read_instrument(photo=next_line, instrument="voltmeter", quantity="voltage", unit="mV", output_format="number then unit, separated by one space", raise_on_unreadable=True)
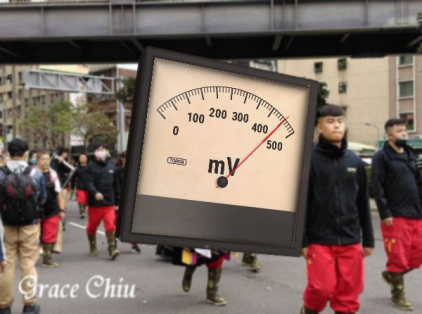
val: 450 mV
